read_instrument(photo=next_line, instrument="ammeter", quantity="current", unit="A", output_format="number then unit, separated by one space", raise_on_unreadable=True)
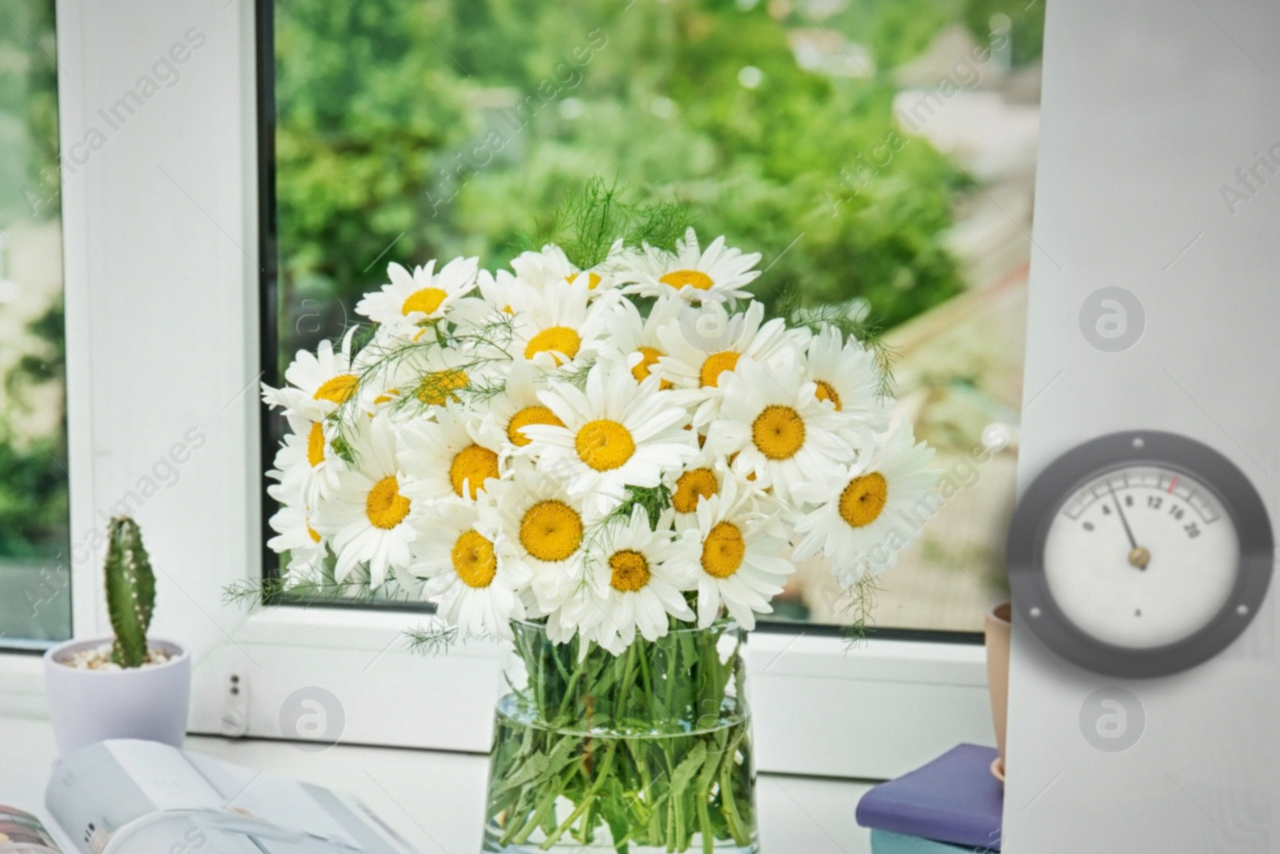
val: 6 A
